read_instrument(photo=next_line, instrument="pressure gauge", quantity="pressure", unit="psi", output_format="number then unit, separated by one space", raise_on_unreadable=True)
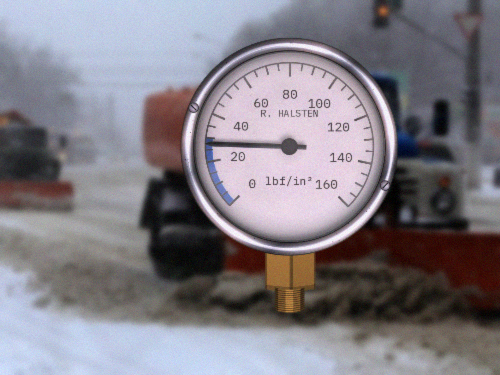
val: 27.5 psi
